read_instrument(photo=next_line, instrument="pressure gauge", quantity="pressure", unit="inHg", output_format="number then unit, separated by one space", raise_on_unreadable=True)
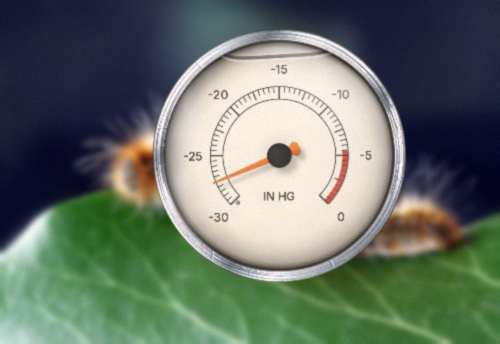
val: -27.5 inHg
